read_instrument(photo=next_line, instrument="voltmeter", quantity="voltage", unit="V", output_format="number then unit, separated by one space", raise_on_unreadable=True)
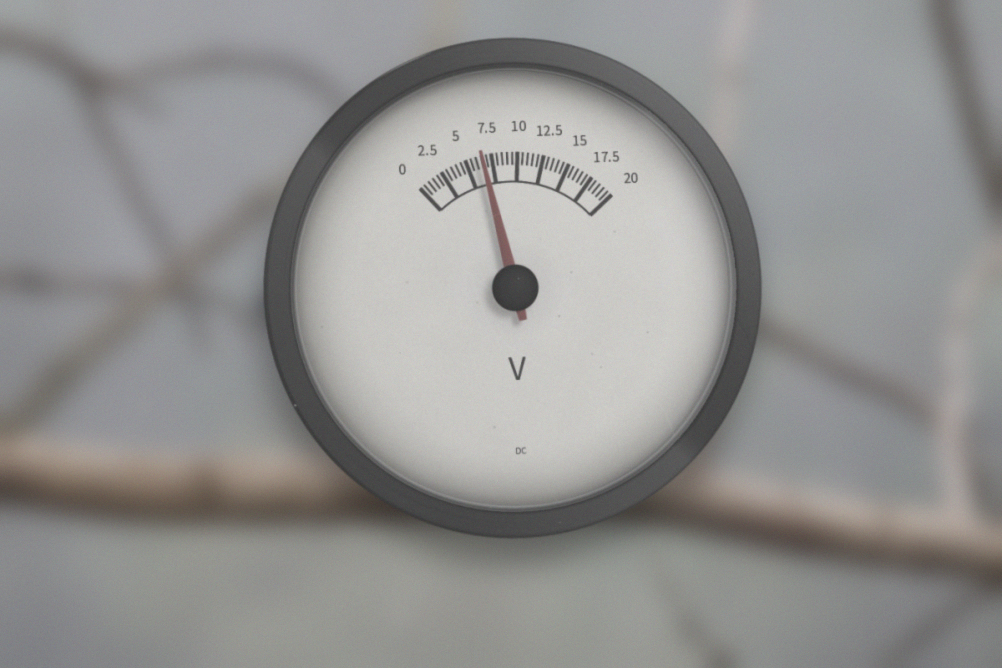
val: 6.5 V
